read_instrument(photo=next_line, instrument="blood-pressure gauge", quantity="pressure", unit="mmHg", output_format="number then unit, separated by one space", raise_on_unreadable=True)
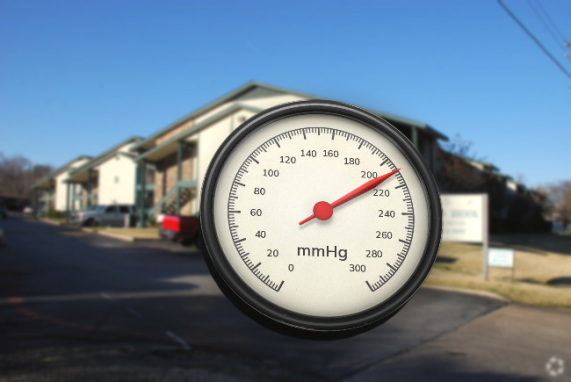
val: 210 mmHg
